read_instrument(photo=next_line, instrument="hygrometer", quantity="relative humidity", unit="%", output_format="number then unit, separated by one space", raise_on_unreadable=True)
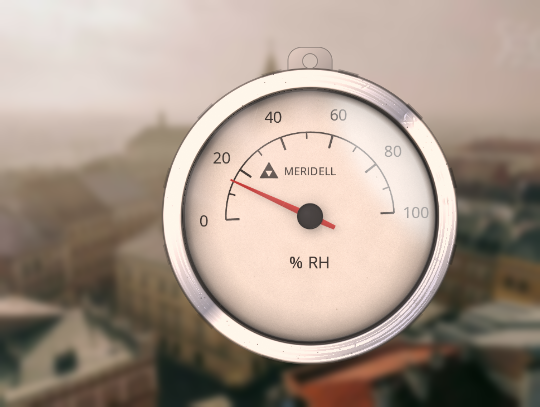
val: 15 %
